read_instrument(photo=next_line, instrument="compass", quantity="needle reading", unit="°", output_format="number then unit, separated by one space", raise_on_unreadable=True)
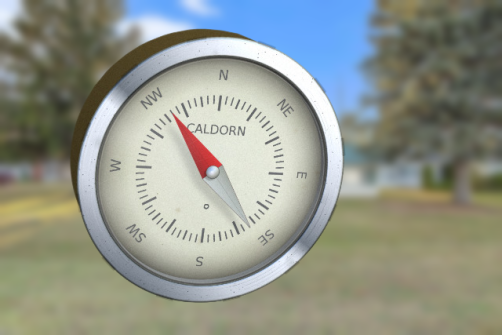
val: 320 °
